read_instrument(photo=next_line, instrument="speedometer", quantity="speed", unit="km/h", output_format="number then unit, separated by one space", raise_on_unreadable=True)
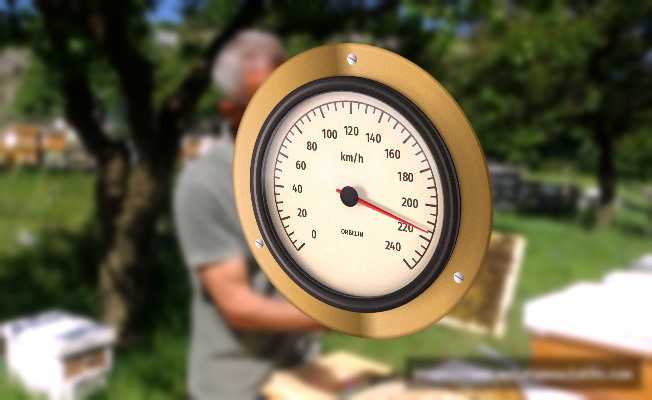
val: 215 km/h
